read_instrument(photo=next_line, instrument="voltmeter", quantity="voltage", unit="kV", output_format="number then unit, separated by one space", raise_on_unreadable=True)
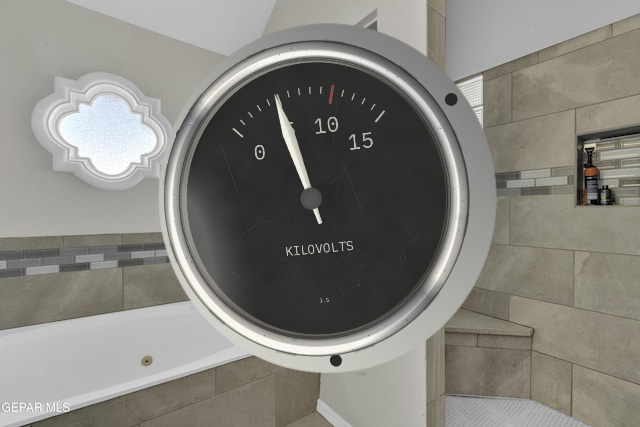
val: 5 kV
